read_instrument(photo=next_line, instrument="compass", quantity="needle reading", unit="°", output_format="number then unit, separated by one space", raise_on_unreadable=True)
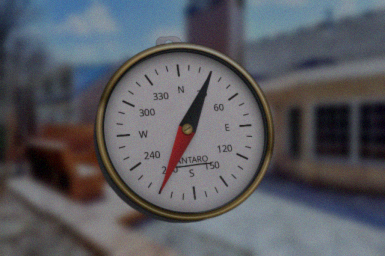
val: 210 °
